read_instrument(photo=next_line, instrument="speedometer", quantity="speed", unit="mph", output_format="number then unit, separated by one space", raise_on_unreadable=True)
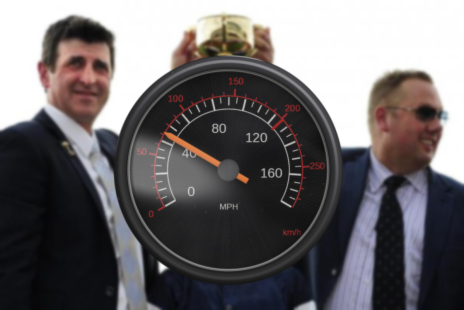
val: 45 mph
